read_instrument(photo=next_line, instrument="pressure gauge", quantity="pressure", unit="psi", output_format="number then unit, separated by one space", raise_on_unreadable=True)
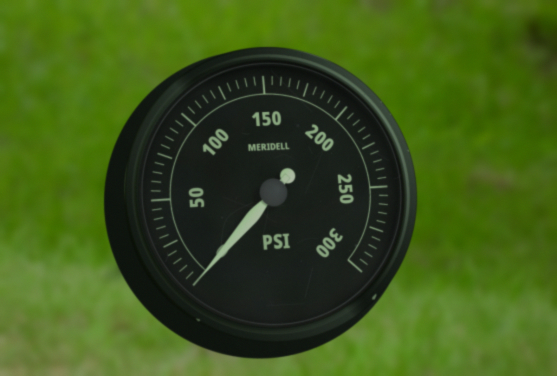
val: 0 psi
